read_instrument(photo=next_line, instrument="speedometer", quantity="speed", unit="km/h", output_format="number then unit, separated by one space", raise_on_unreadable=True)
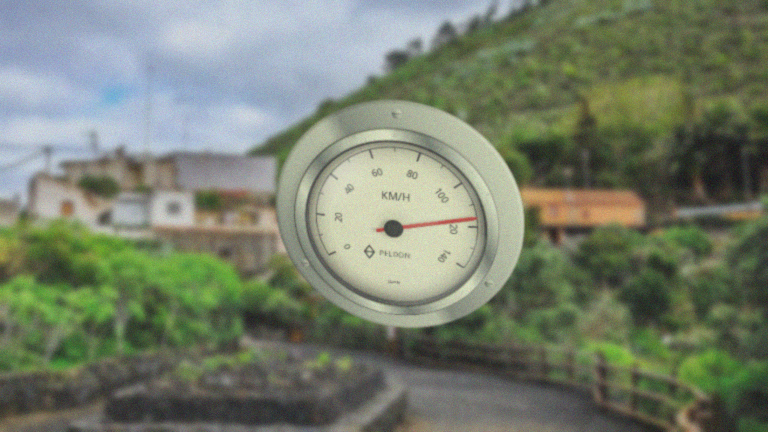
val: 115 km/h
